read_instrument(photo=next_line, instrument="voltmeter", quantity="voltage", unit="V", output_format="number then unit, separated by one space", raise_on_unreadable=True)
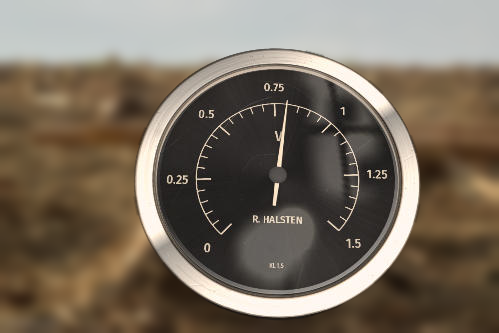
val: 0.8 V
